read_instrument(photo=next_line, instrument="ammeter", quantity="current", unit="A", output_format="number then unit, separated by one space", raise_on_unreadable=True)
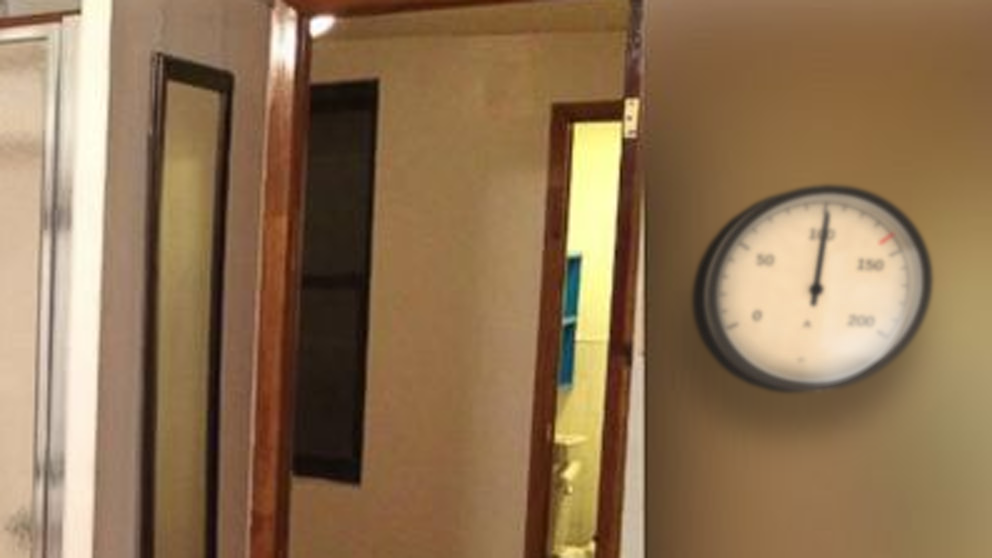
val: 100 A
